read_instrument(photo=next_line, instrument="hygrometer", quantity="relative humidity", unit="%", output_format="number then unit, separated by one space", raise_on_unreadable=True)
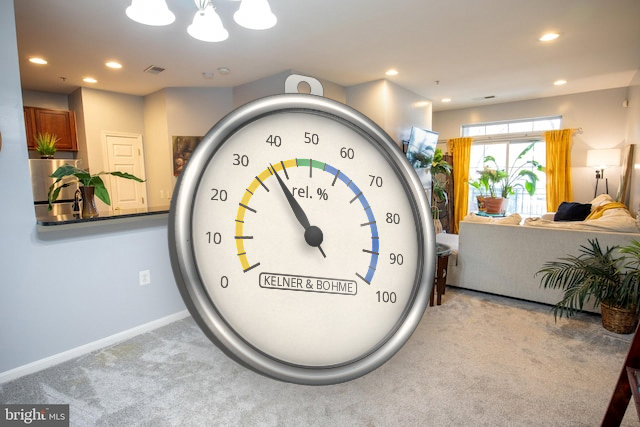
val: 35 %
